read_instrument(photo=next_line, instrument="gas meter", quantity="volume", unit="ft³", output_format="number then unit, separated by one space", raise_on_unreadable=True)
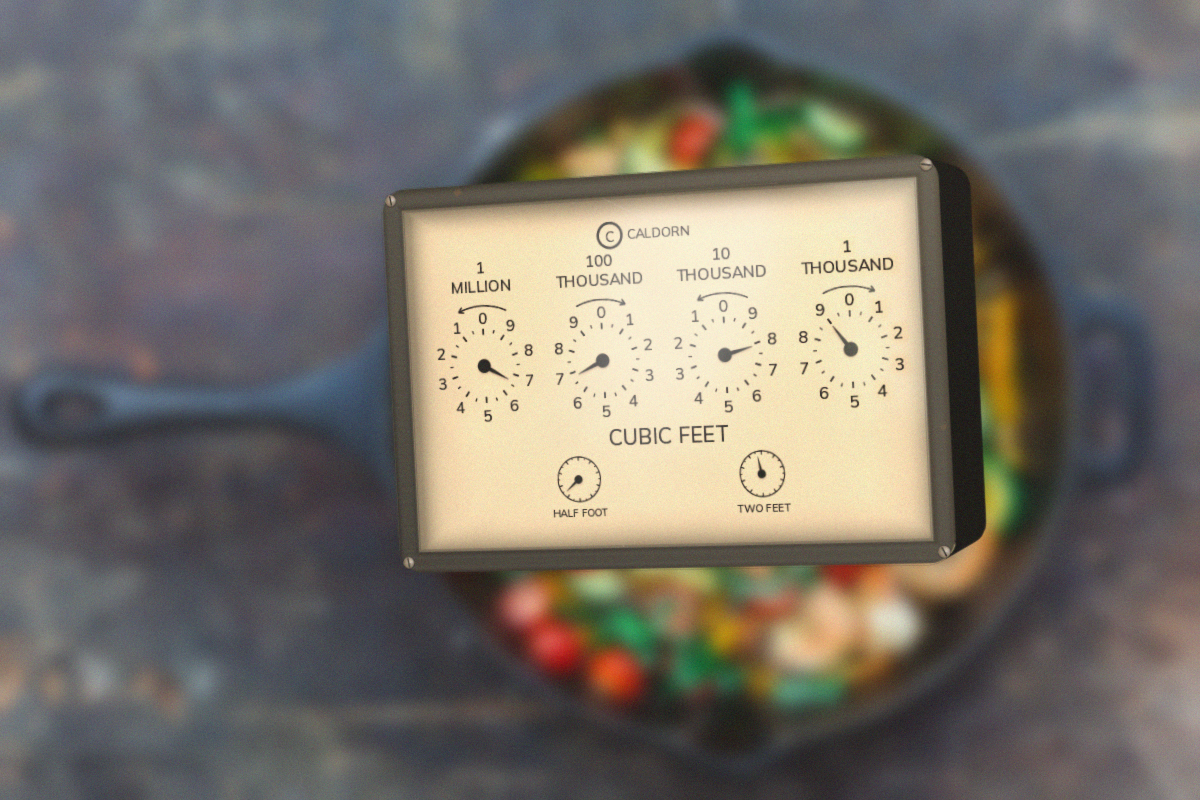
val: 667900 ft³
